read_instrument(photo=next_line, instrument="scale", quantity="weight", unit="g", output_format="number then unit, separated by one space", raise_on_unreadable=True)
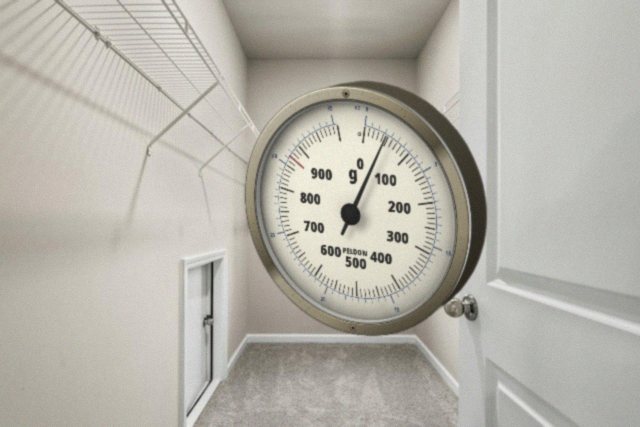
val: 50 g
